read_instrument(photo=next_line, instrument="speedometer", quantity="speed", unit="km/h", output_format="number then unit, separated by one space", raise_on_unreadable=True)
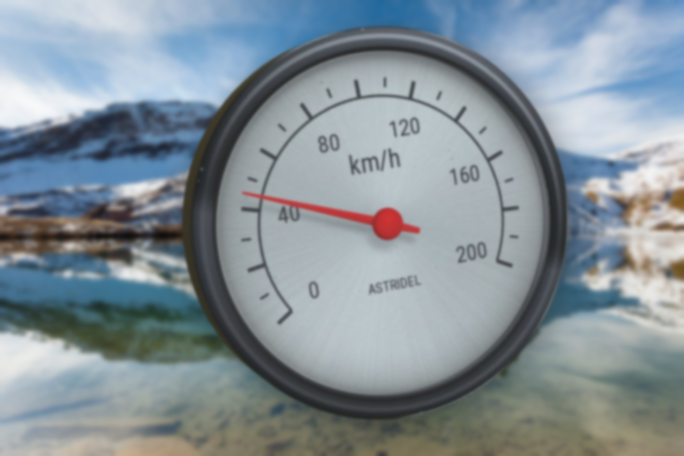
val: 45 km/h
